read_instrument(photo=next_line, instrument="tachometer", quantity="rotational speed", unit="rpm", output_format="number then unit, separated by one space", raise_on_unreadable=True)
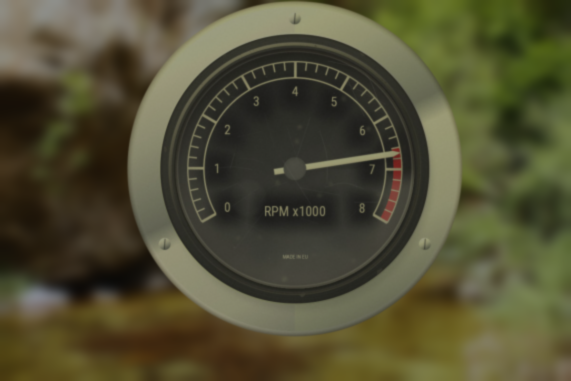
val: 6700 rpm
